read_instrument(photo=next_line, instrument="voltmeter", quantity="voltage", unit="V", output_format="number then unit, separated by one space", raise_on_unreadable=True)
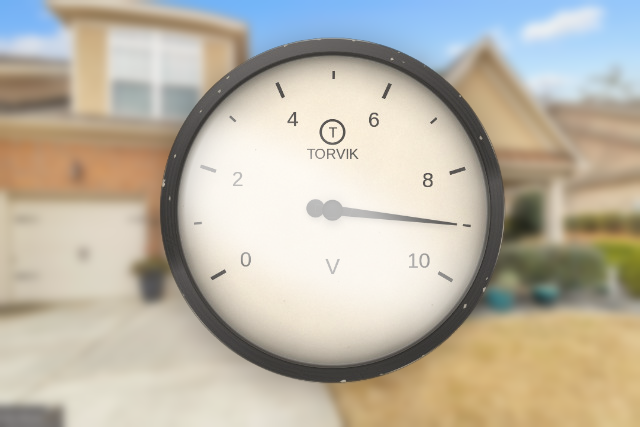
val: 9 V
